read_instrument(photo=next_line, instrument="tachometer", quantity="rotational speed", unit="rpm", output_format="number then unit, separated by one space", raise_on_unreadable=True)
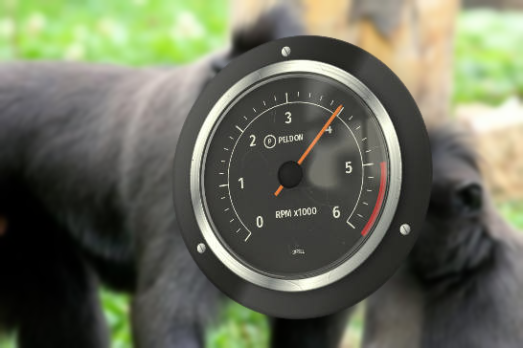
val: 4000 rpm
